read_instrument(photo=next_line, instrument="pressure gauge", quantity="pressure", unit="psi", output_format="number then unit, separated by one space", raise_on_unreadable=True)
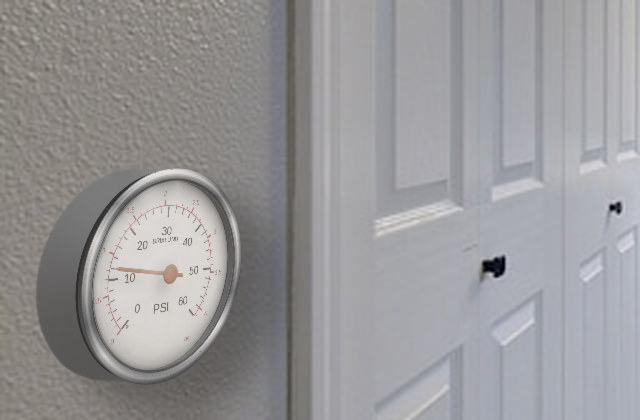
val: 12 psi
